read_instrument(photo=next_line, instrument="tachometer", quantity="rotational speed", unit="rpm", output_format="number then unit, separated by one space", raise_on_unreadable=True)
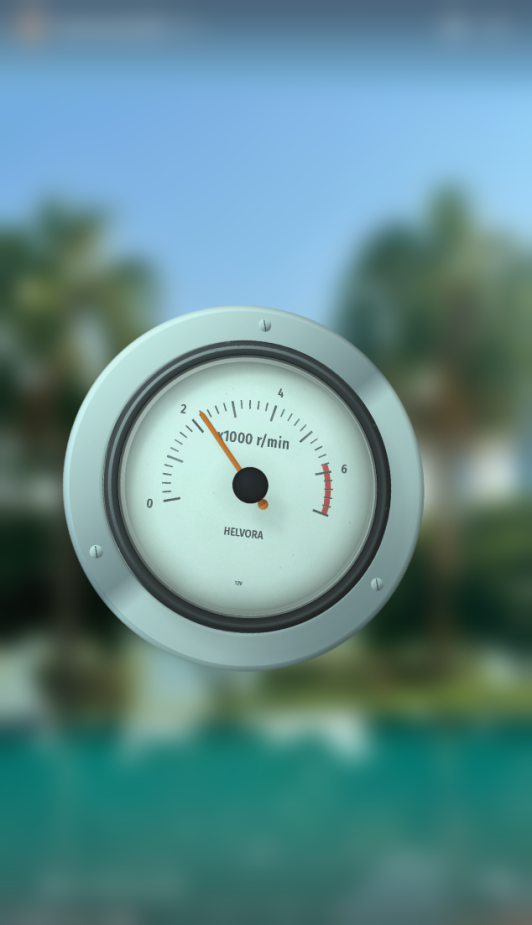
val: 2200 rpm
